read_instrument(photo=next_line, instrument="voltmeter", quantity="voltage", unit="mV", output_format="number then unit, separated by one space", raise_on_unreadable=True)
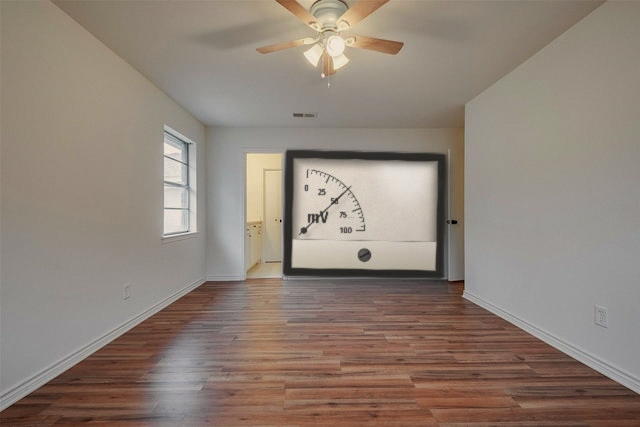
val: 50 mV
